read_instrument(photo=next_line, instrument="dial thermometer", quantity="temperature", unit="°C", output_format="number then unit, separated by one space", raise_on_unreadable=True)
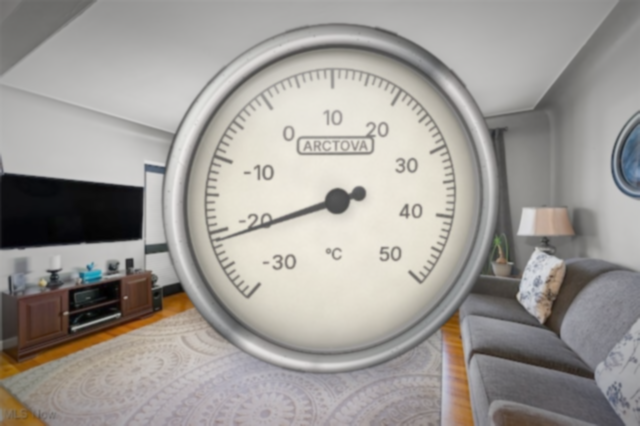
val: -21 °C
